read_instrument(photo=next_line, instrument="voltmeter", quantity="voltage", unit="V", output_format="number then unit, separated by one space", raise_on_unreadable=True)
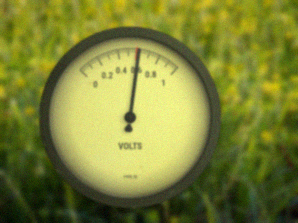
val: 0.6 V
